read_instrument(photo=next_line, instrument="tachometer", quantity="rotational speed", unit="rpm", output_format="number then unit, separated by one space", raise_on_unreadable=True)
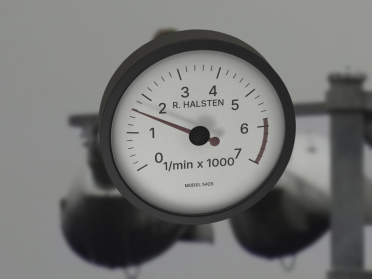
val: 1600 rpm
